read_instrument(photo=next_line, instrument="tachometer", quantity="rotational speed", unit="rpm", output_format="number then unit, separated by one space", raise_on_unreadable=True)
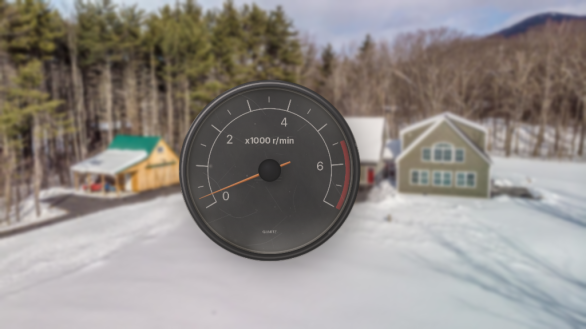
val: 250 rpm
